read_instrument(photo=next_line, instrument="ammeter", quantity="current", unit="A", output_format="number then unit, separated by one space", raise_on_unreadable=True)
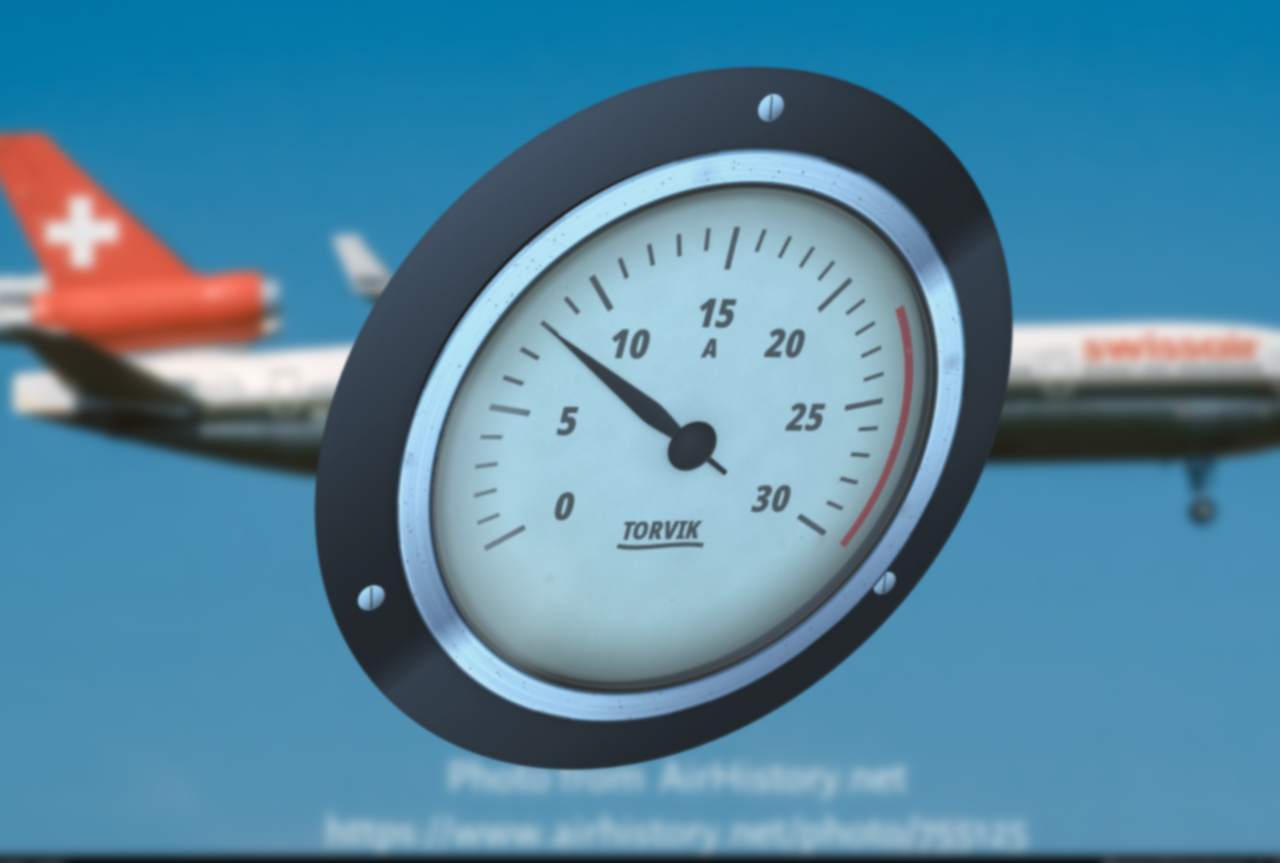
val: 8 A
